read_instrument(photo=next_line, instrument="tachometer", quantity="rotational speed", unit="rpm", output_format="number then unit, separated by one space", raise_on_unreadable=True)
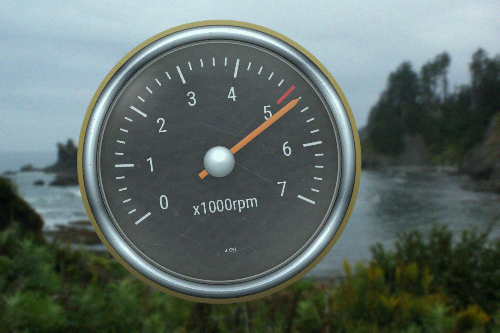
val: 5200 rpm
